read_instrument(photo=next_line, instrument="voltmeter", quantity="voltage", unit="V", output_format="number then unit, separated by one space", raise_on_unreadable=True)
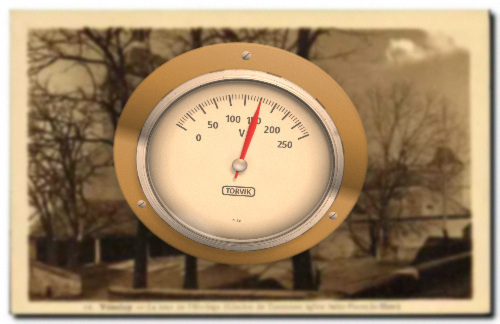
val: 150 V
